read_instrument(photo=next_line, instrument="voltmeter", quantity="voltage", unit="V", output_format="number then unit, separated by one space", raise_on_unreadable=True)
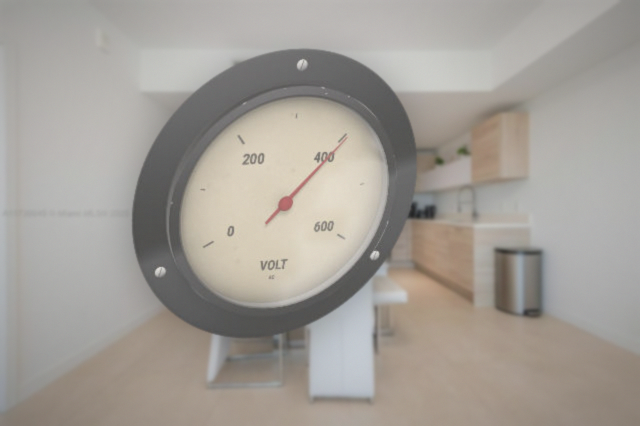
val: 400 V
